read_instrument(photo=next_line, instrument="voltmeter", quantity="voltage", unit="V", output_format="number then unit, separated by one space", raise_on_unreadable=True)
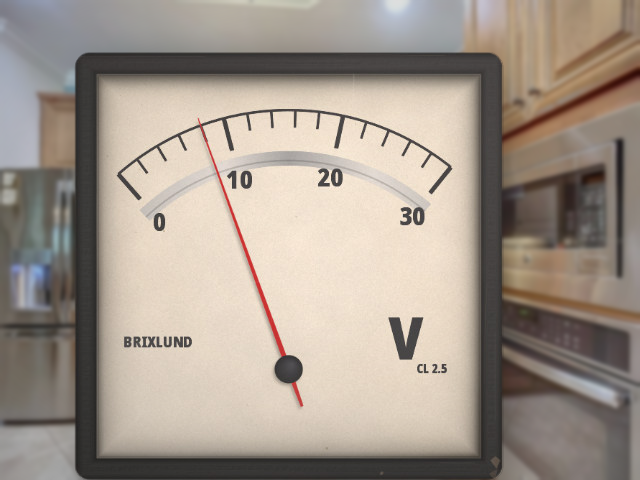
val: 8 V
